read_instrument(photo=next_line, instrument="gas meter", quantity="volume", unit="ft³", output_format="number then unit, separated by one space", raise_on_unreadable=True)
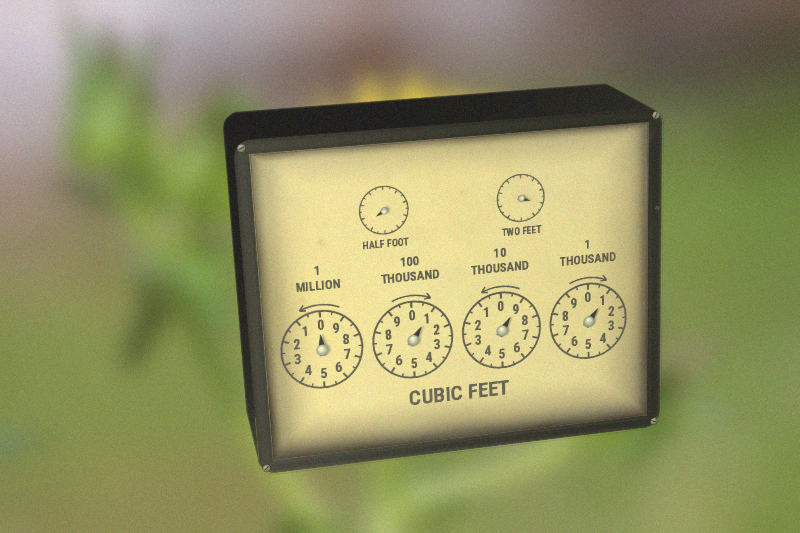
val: 9100 ft³
